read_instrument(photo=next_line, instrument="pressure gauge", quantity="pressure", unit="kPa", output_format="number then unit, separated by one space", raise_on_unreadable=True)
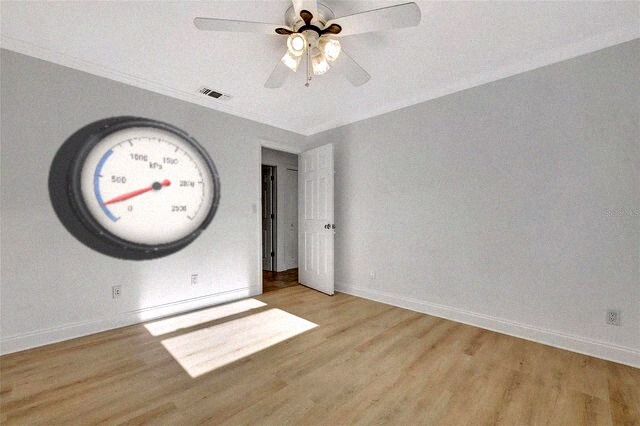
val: 200 kPa
